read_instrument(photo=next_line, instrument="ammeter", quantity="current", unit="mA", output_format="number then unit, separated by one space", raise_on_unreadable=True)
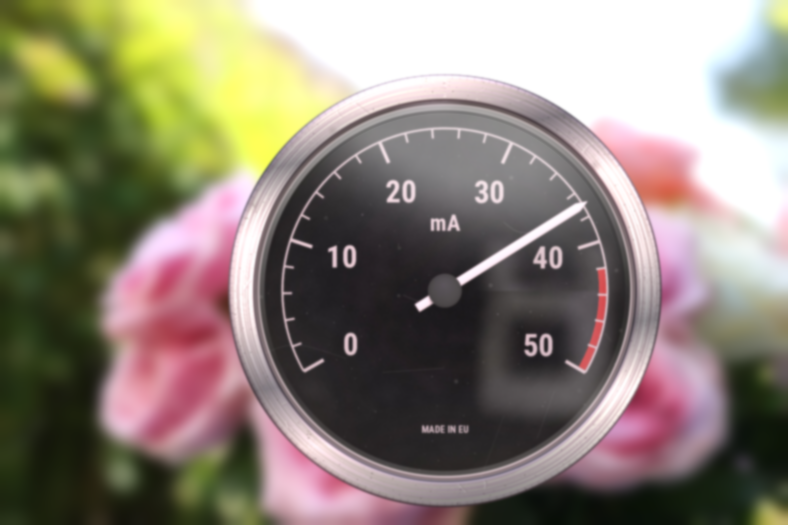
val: 37 mA
